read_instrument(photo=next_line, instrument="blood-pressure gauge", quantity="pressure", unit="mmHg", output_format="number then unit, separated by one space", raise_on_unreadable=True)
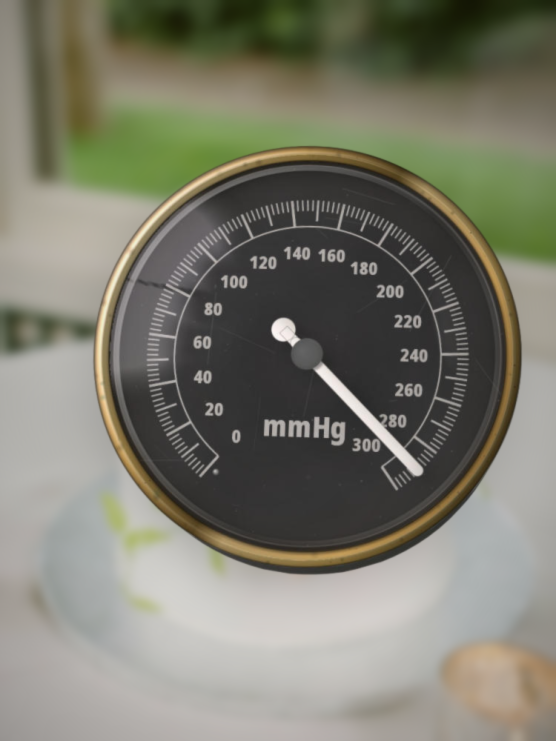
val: 290 mmHg
